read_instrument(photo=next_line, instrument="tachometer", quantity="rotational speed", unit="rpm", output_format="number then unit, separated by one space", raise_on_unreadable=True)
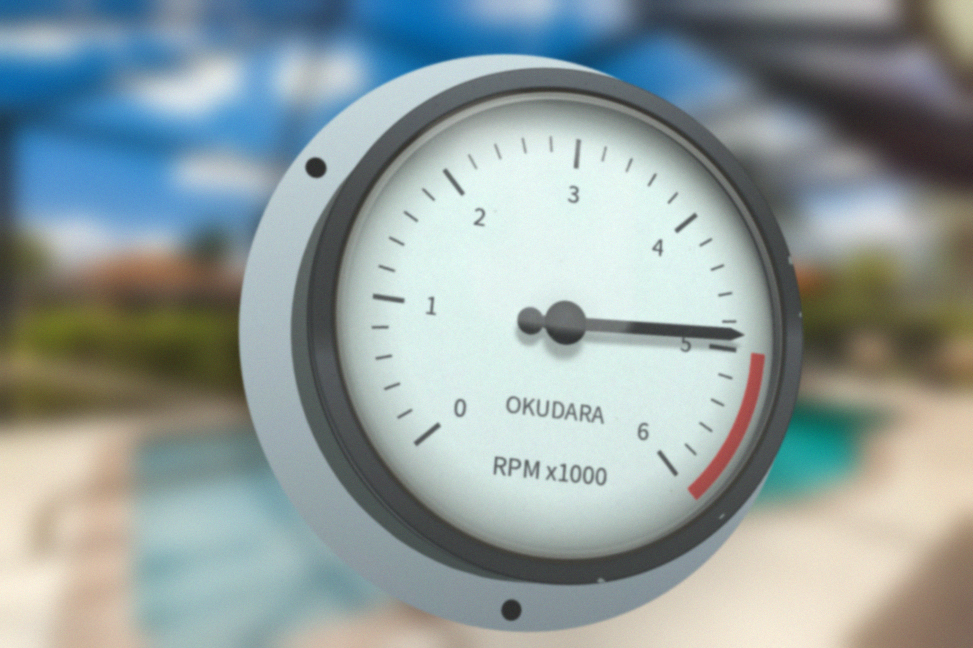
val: 4900 rpm
